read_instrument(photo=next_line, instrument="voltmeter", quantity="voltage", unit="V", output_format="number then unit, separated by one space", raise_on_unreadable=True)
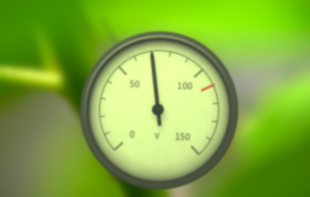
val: 70 V
